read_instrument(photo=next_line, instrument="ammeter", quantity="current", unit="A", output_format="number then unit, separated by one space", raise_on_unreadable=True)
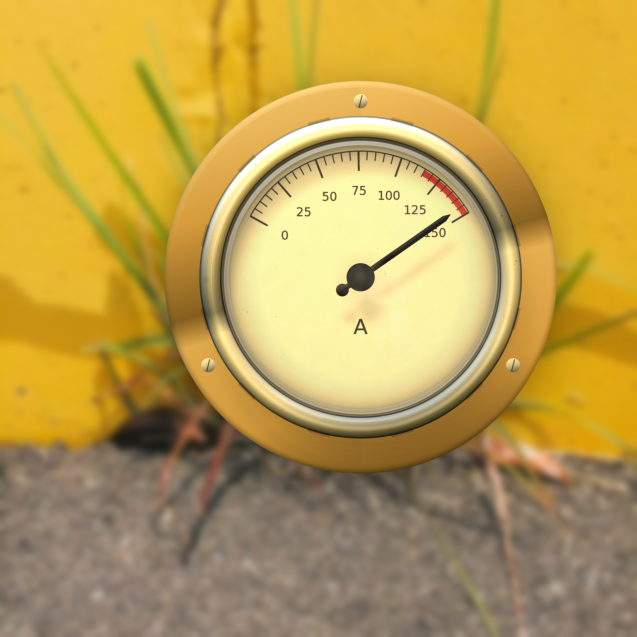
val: 145 A
